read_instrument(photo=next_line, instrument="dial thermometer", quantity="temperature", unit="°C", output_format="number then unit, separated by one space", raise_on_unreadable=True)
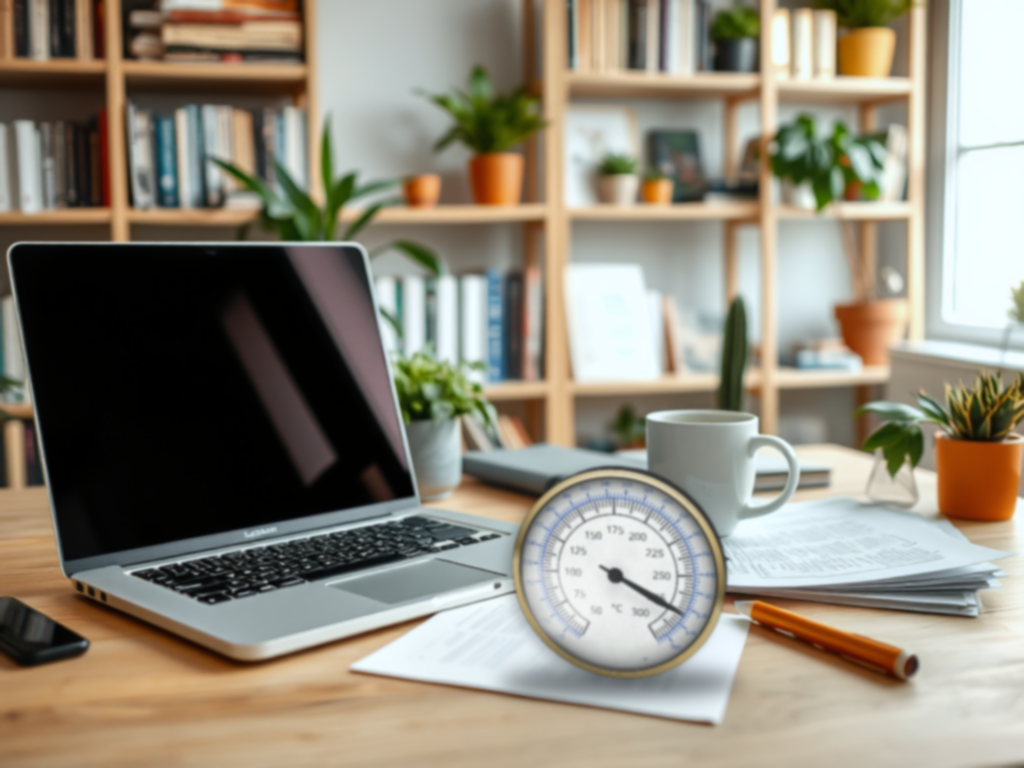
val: 275 °C
